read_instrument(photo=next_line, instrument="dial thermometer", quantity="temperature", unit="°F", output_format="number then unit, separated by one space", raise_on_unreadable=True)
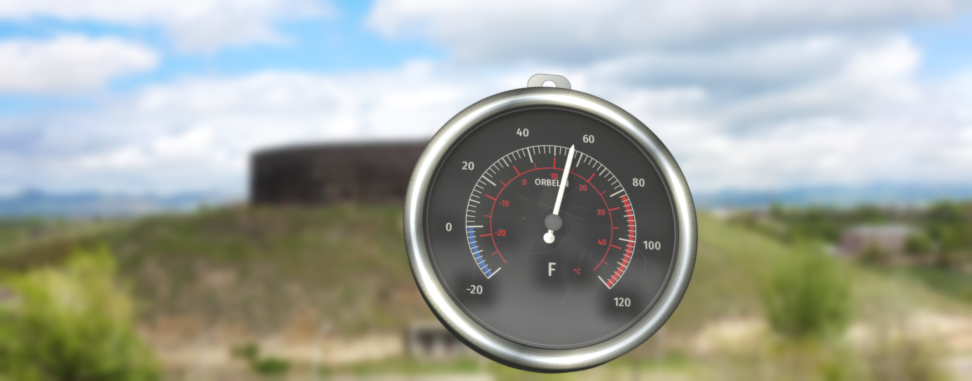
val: 56 °F
